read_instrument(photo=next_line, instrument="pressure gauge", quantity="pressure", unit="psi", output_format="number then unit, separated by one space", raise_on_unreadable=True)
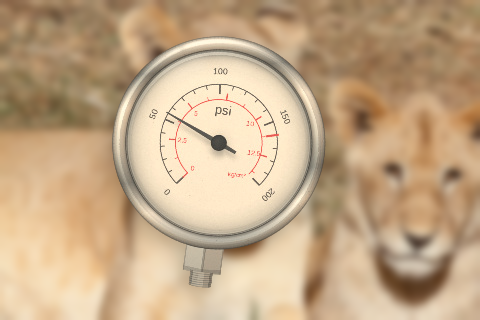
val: 55 psi
